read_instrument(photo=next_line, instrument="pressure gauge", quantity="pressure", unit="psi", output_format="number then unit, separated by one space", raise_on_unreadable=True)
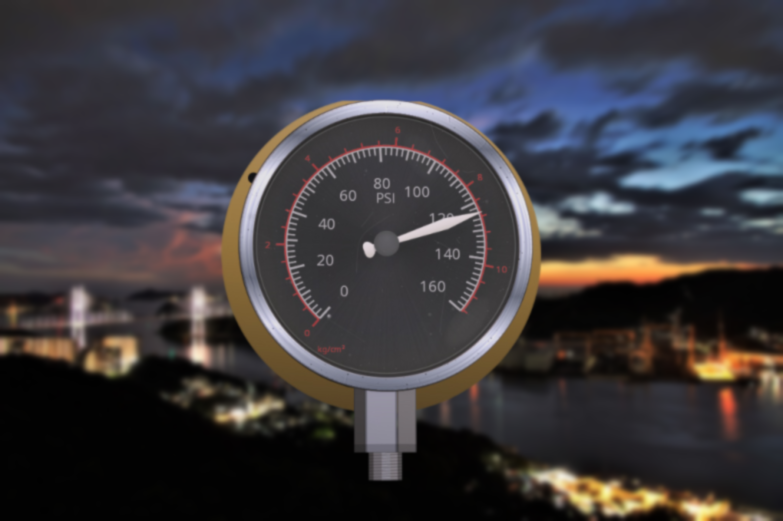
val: 124 psi
